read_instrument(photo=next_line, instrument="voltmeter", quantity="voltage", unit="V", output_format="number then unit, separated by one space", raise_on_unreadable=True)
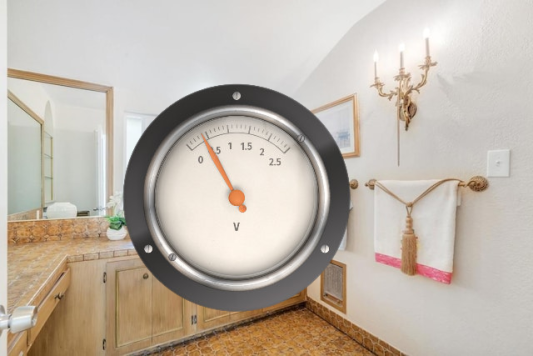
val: 0.4 V
